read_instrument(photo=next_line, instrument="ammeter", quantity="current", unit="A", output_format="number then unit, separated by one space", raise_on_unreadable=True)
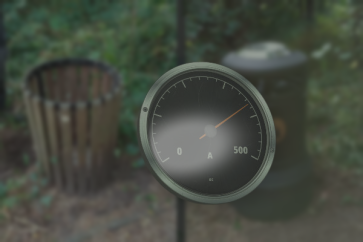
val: 370 A
